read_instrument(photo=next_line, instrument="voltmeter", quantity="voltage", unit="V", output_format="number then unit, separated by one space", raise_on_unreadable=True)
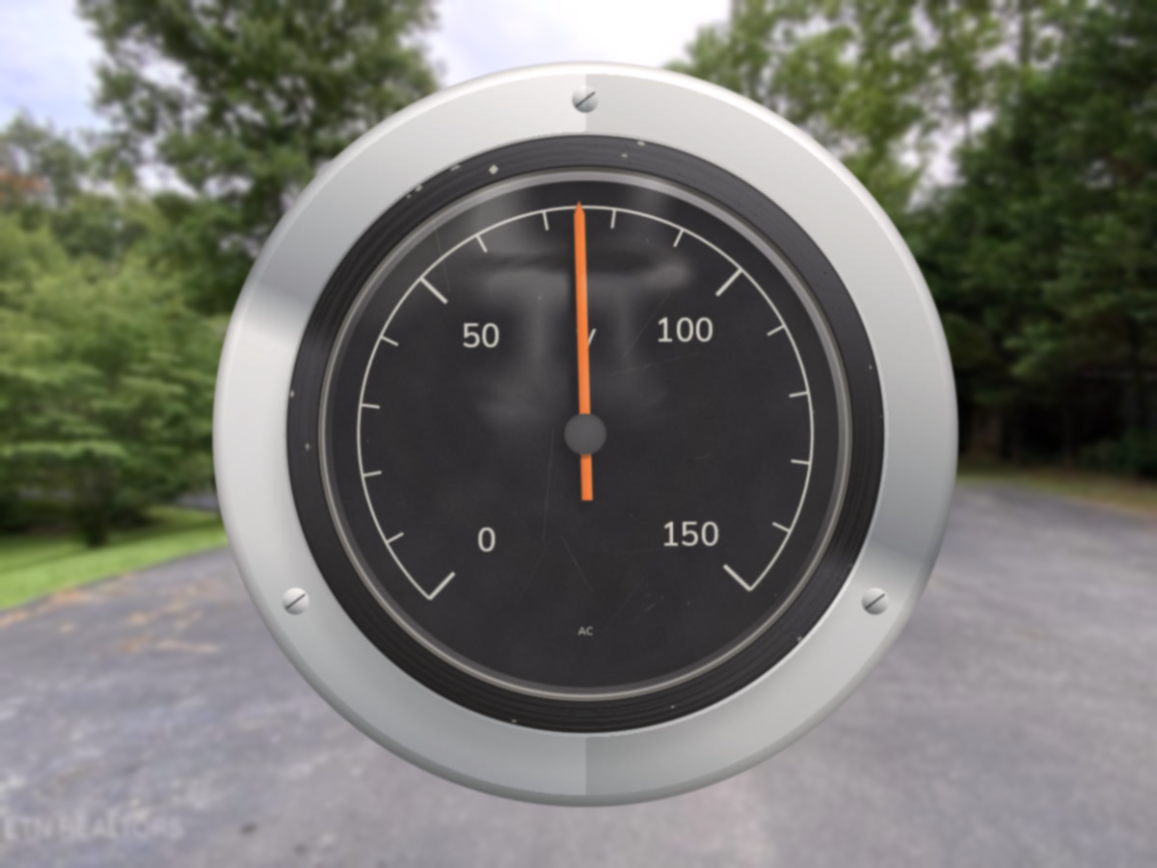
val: 75 V
